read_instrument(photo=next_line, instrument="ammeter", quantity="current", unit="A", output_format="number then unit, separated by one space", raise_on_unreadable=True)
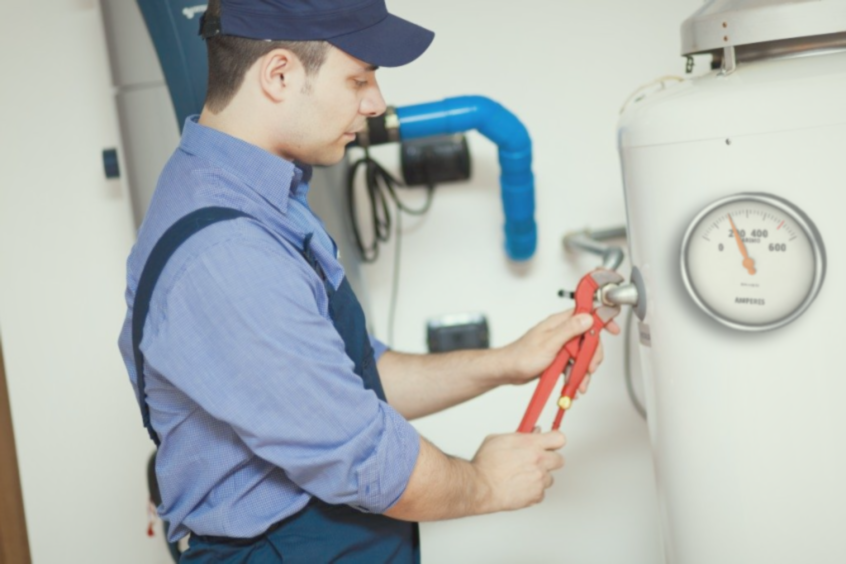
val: 200 A
